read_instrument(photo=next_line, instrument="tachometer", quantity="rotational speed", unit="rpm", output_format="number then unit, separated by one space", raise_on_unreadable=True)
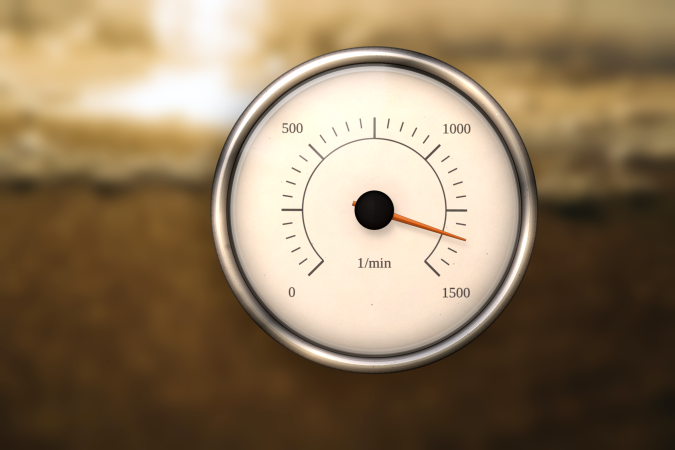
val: 1350 rpm
